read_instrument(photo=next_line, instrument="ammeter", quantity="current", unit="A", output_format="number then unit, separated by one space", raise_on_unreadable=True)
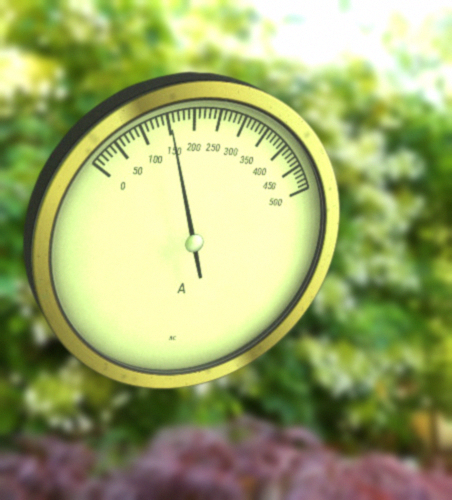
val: 150 A
